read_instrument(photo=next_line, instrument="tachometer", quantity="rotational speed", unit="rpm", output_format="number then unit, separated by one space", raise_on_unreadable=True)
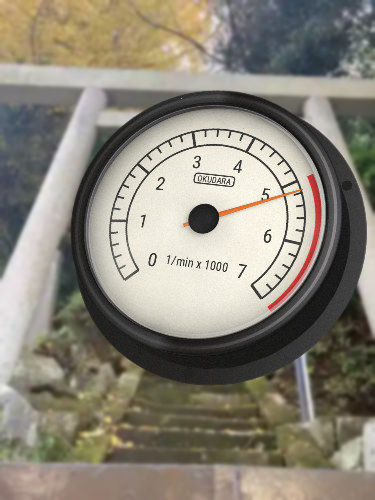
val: 5200 rpm
